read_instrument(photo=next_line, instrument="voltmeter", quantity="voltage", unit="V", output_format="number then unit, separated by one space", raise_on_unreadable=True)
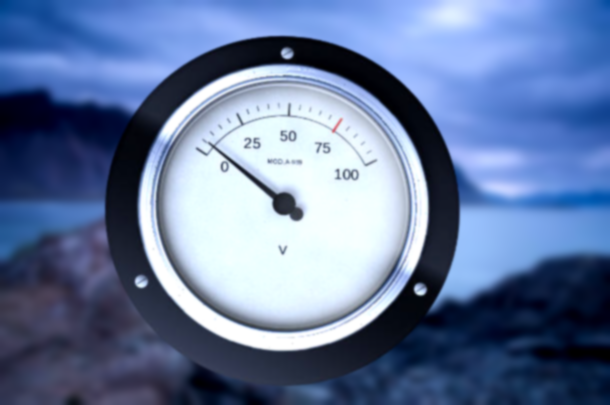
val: 5 V
